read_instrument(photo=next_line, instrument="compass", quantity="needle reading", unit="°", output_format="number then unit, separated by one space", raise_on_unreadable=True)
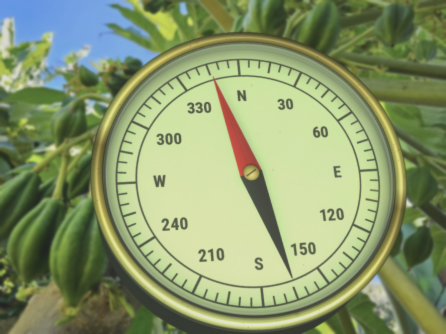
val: 345 °
